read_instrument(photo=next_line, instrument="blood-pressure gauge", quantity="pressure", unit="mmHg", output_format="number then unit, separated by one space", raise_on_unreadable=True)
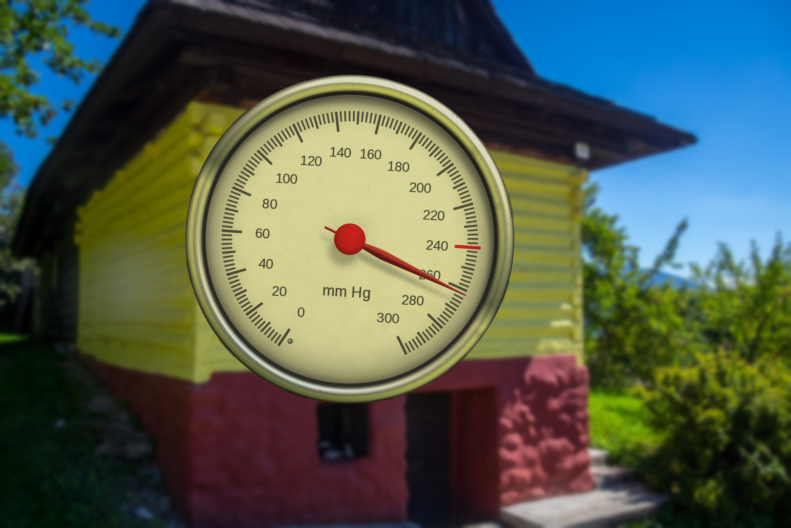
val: 262 mmHg
